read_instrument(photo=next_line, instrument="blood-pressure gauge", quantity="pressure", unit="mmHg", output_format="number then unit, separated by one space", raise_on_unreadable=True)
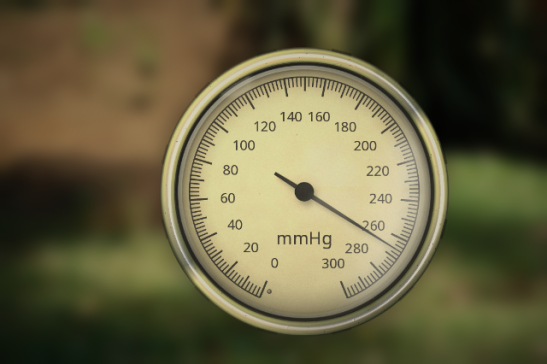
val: 266 mmHg
